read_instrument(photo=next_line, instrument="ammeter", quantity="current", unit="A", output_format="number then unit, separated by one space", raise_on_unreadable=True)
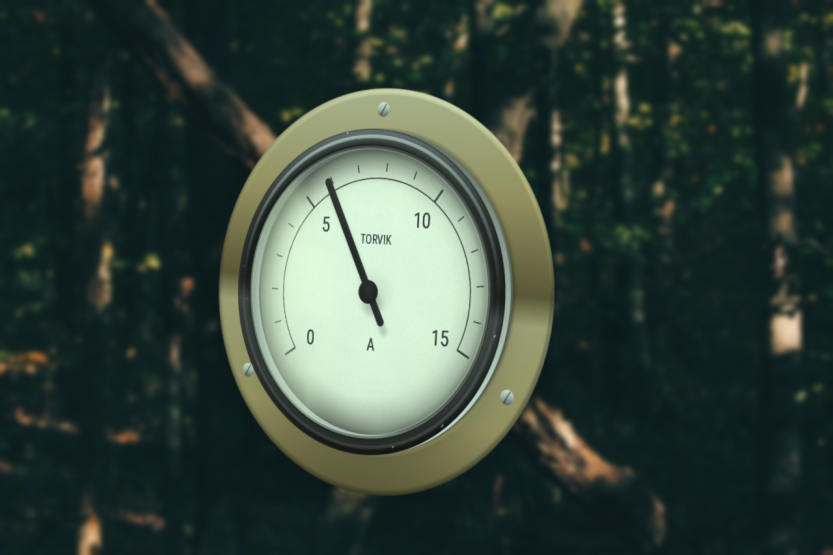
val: 6 A
